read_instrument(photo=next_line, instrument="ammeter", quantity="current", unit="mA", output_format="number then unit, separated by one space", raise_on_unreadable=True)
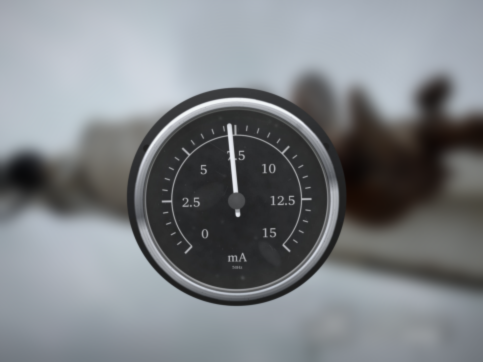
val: 7.25 mA
